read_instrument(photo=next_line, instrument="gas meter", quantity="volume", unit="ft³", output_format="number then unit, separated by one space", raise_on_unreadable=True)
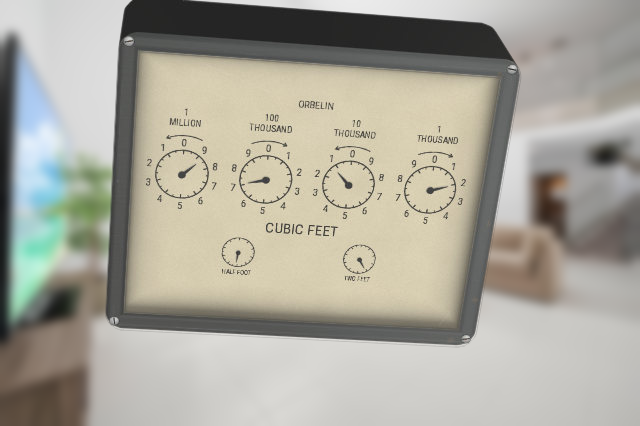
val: 871200 ft³
